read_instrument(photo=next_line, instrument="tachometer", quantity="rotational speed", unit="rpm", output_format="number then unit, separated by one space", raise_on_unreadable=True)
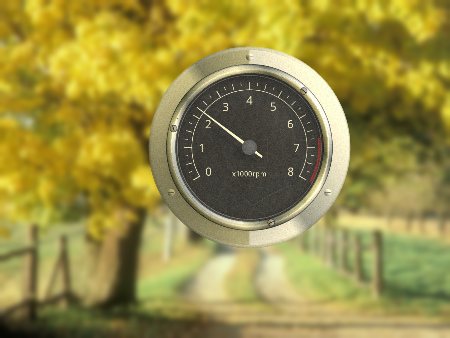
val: 2250 rpm
